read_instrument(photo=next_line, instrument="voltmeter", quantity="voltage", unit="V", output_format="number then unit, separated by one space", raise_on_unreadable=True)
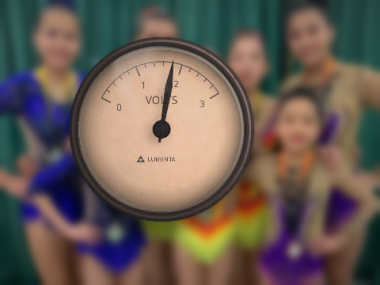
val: 1.8 V
